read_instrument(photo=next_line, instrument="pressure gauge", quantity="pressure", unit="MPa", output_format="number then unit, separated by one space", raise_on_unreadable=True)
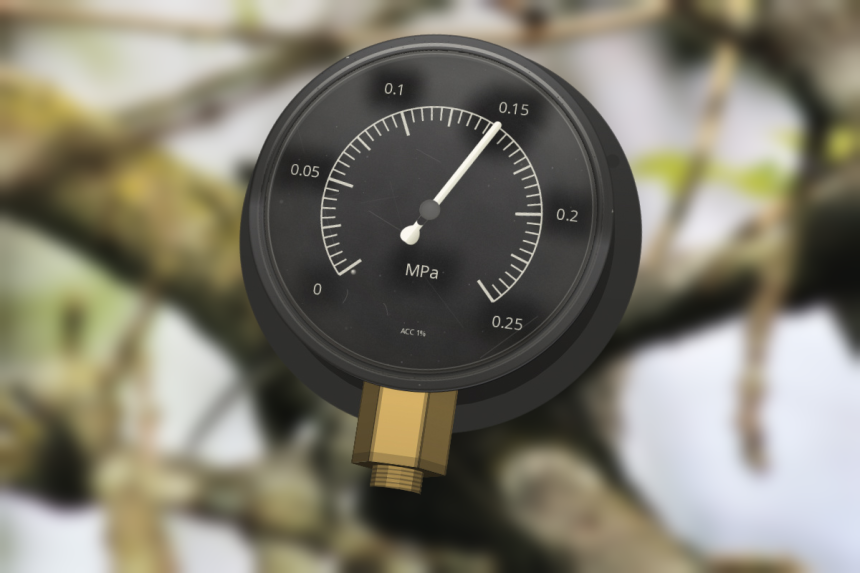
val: 0.15 MPa
